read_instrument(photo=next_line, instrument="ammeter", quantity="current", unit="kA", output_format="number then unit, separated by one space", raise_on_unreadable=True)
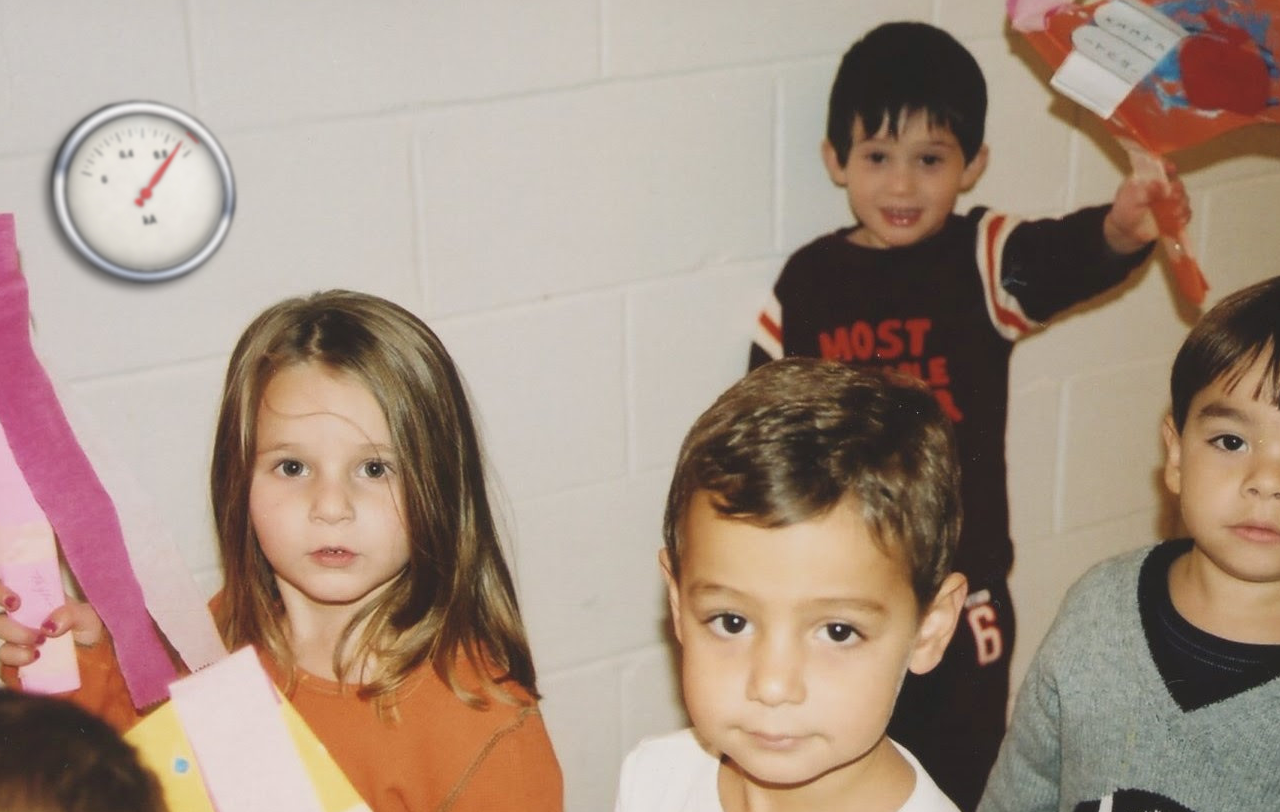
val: 0.9 kA
